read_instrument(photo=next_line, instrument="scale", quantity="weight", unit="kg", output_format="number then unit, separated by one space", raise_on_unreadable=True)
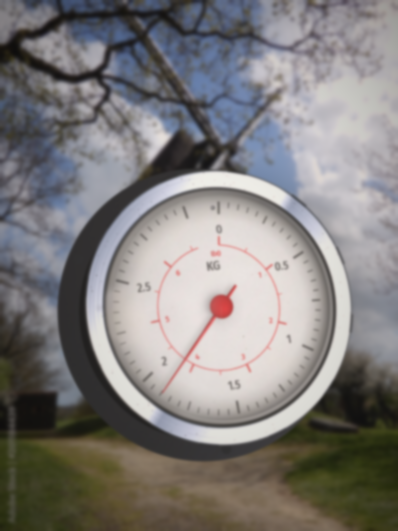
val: 1.9 kg
